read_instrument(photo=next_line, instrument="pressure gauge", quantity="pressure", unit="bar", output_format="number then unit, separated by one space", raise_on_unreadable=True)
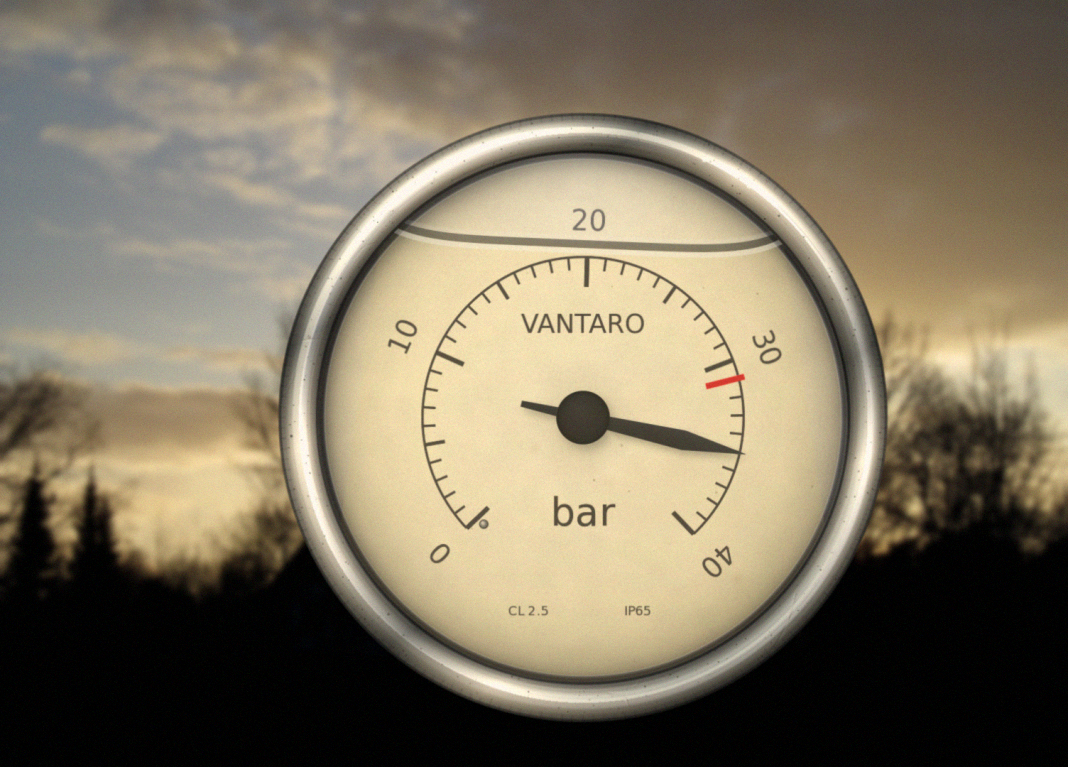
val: 35 bar
